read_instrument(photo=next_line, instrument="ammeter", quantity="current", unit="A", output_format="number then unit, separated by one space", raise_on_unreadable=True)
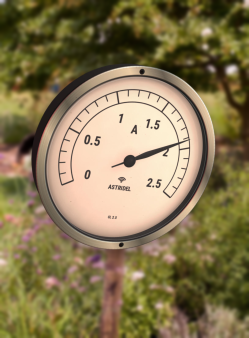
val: 1.9 A
